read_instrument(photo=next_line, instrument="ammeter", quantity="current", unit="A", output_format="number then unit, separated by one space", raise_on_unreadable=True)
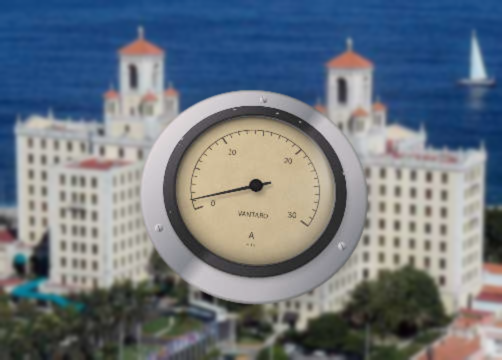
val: 1 A
